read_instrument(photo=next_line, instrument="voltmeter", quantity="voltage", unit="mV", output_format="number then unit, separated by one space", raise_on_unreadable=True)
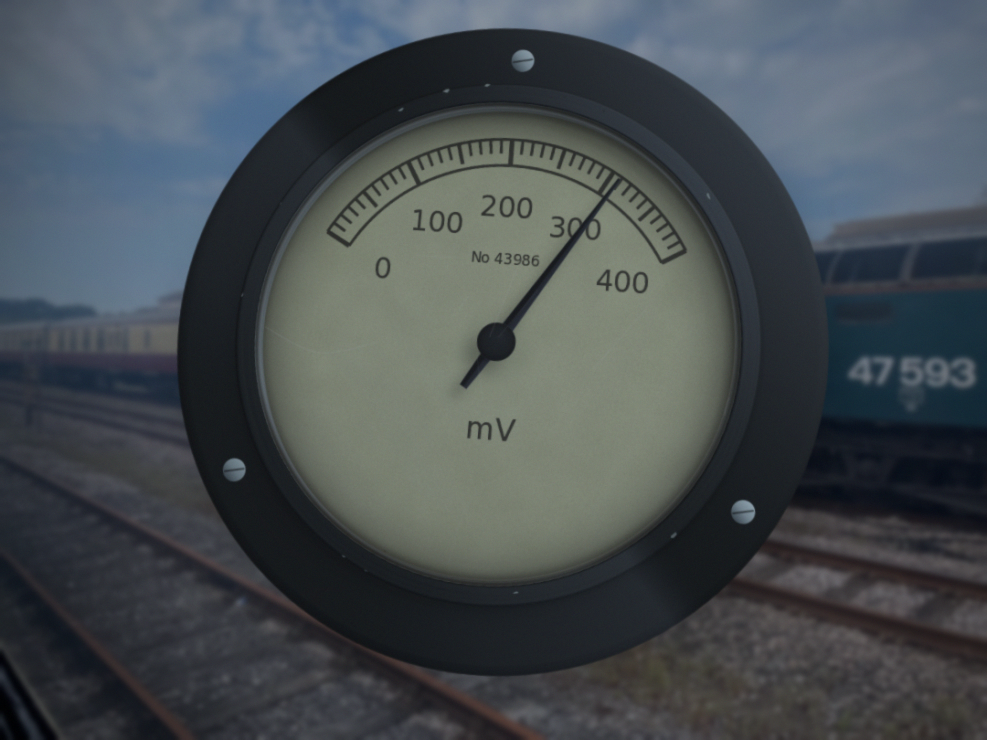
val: 310 mV
